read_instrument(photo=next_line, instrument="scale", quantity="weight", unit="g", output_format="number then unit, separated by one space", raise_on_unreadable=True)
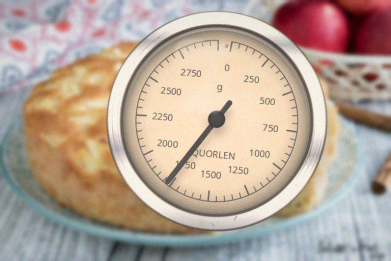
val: 1775 g
